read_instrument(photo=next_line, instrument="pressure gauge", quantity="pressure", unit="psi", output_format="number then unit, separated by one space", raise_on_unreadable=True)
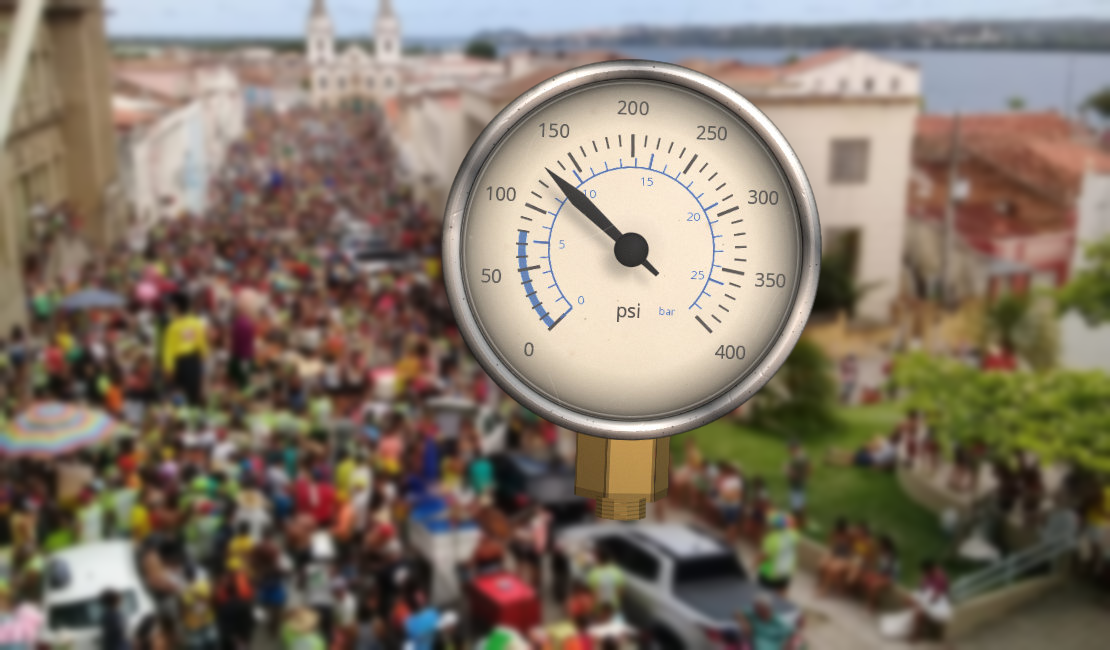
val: 130 psi
